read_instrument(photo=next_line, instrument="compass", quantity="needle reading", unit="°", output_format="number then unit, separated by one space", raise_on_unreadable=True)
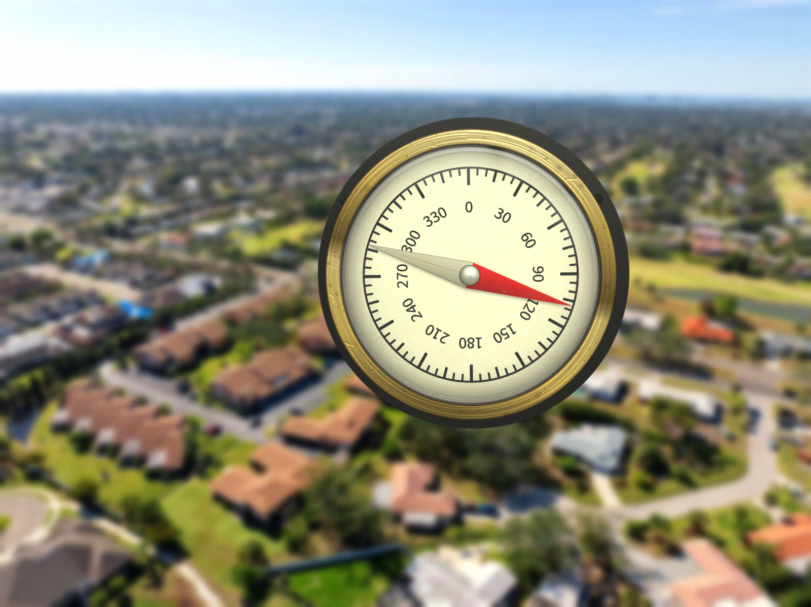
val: 107.5 °
